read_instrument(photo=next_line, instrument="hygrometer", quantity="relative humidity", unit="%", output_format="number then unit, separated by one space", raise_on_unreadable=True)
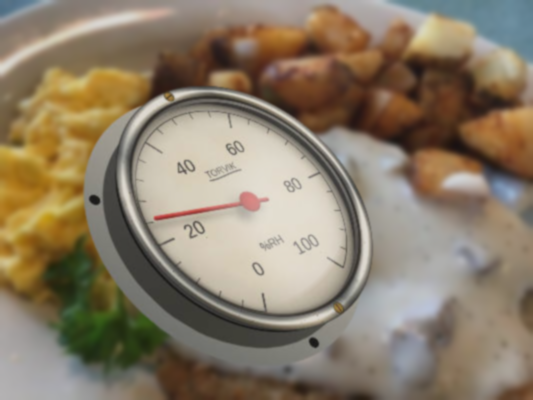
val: 24 %
